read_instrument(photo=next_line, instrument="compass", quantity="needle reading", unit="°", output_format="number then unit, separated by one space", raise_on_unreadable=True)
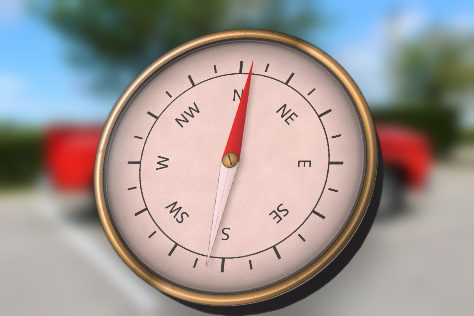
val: 7.5 °
